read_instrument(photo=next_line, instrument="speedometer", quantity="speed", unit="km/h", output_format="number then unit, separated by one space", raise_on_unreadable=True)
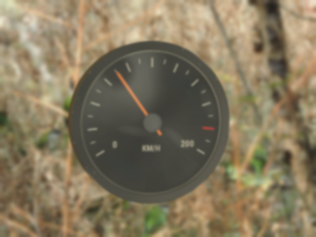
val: 70 km/h
